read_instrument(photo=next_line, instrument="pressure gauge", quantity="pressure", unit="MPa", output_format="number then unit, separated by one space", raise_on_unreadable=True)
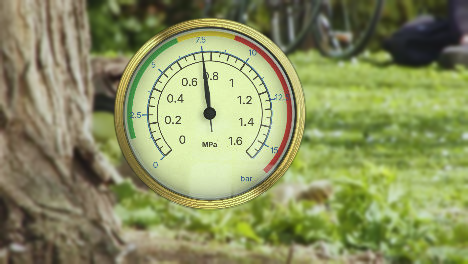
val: 0.75 MPa
